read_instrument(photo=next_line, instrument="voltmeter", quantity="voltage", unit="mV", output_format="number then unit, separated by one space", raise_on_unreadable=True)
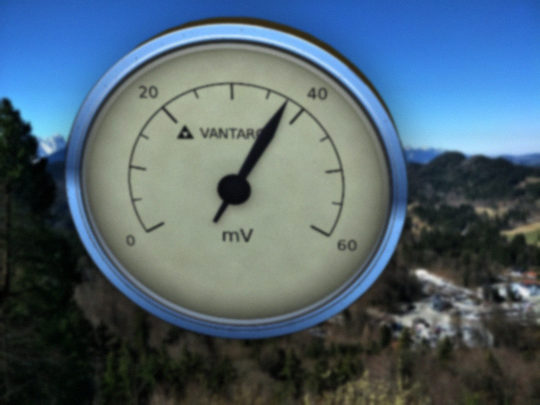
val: 37.5 mV
